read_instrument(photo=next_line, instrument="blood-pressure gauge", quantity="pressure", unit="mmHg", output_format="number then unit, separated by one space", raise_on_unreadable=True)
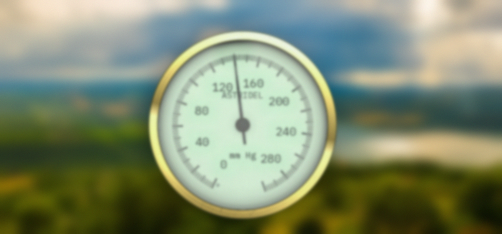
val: 140 mmHg
